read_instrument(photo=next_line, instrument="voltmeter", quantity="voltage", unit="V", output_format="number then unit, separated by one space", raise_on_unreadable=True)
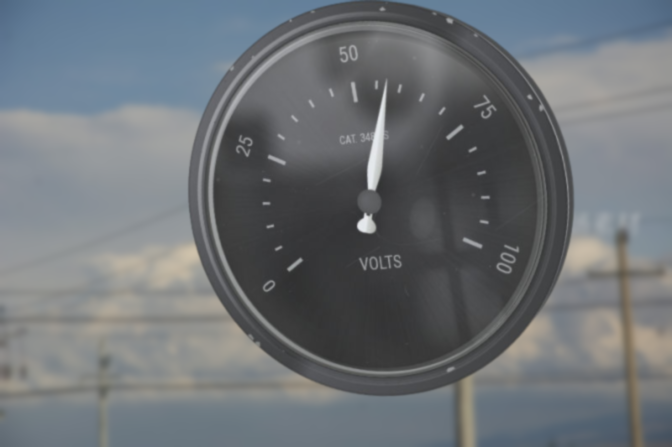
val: 57.5 V
